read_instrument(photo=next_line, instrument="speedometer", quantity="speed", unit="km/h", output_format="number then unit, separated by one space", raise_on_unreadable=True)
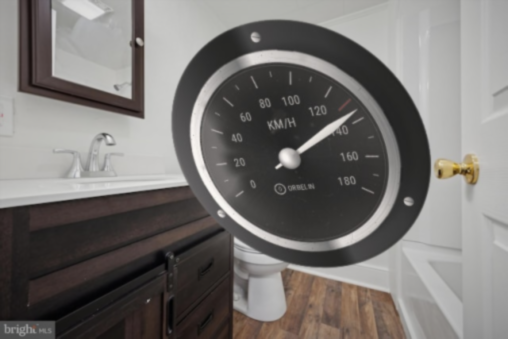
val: 135 km/h
